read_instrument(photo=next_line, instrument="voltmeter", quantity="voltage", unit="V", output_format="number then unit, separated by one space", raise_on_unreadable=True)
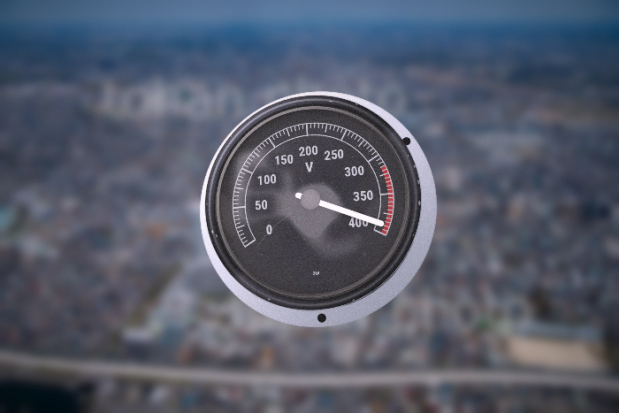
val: 390 V
